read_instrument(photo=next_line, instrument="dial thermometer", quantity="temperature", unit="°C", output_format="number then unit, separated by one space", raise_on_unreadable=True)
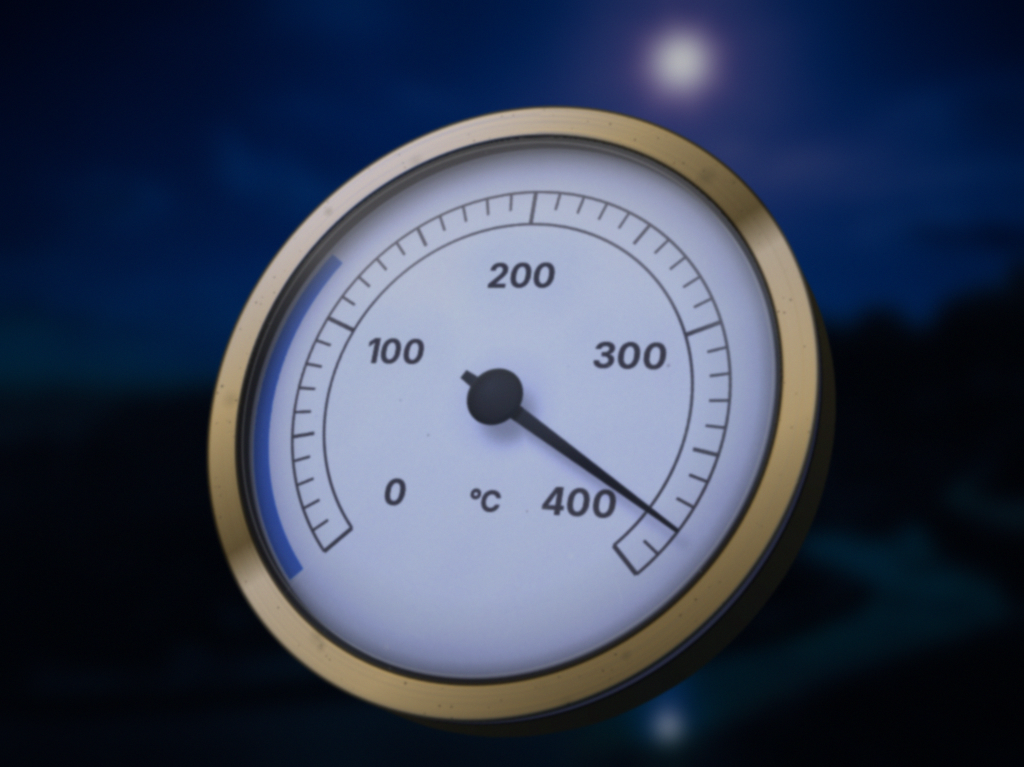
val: 380 °C
